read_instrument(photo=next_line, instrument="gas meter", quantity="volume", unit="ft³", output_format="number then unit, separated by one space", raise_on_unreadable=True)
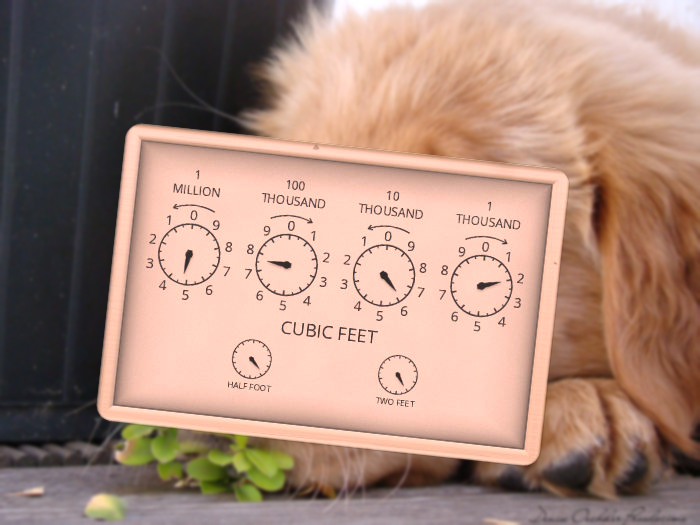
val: 476200 ft³
